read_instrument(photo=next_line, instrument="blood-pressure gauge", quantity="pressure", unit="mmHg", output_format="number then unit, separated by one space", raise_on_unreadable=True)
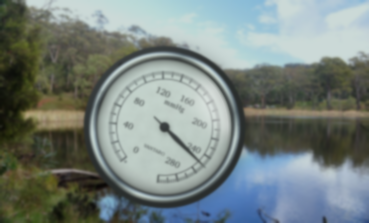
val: 250 mmHg
